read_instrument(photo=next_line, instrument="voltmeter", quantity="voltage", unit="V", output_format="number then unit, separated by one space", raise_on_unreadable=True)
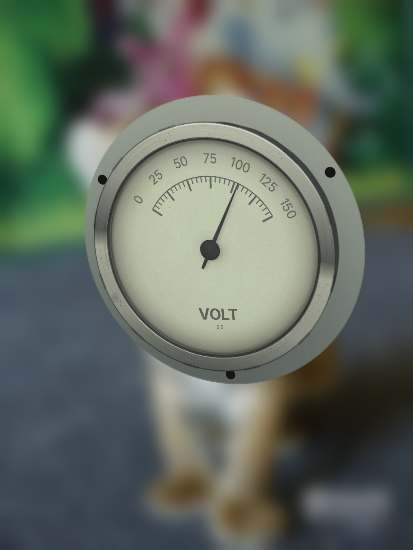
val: 105 V
